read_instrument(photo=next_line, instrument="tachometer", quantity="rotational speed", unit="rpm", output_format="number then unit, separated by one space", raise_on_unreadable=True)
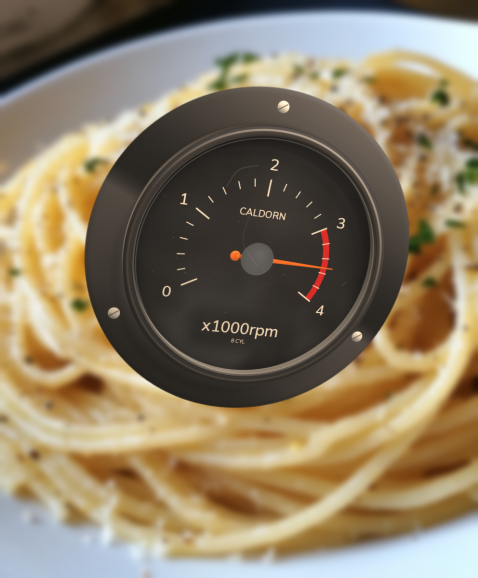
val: 3500 rpm
